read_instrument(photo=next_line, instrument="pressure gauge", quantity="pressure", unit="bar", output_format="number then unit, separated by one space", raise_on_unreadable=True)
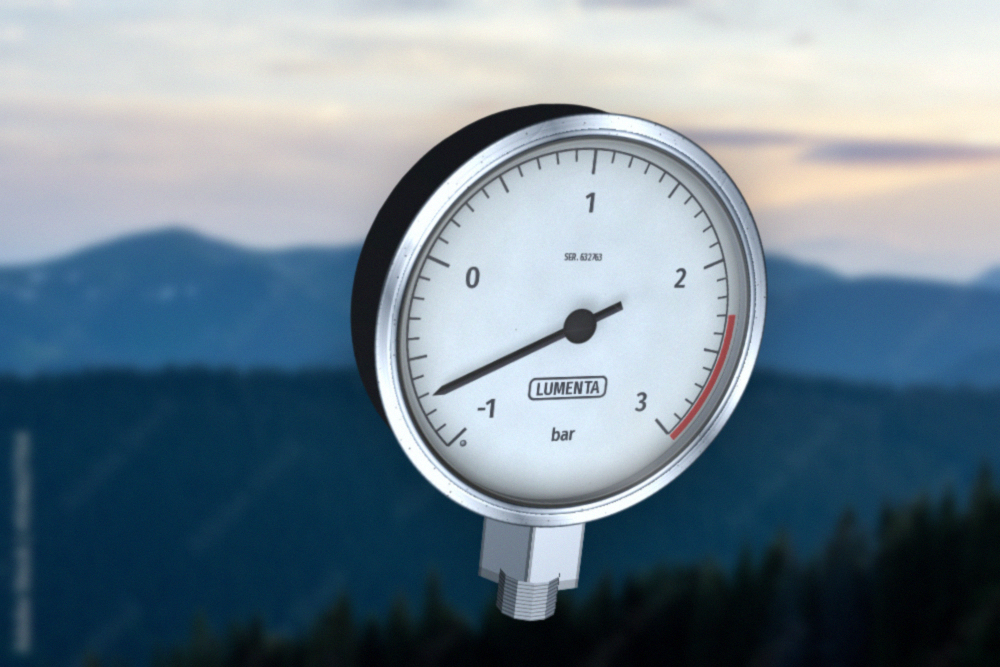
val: -0.7 bar
